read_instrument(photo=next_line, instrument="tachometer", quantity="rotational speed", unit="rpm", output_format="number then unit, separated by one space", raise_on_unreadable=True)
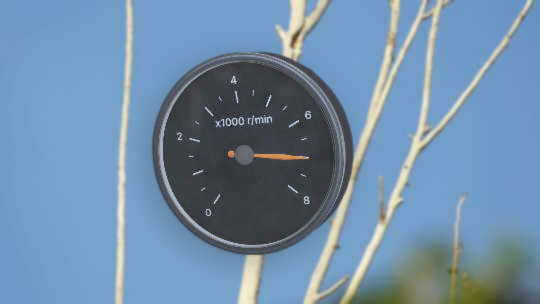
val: 7000 rpm
